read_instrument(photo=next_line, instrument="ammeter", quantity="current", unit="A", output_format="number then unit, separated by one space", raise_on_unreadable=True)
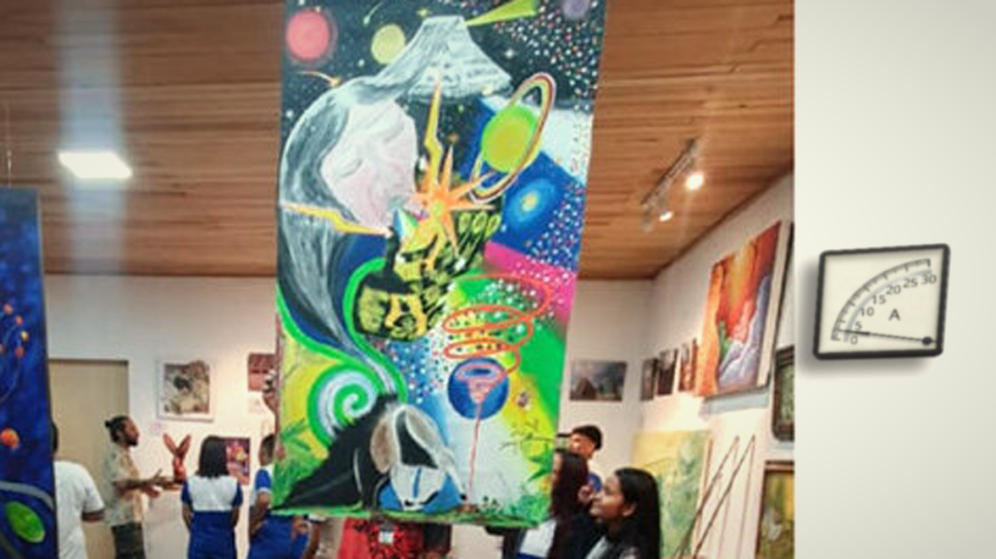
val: 2.5 A
